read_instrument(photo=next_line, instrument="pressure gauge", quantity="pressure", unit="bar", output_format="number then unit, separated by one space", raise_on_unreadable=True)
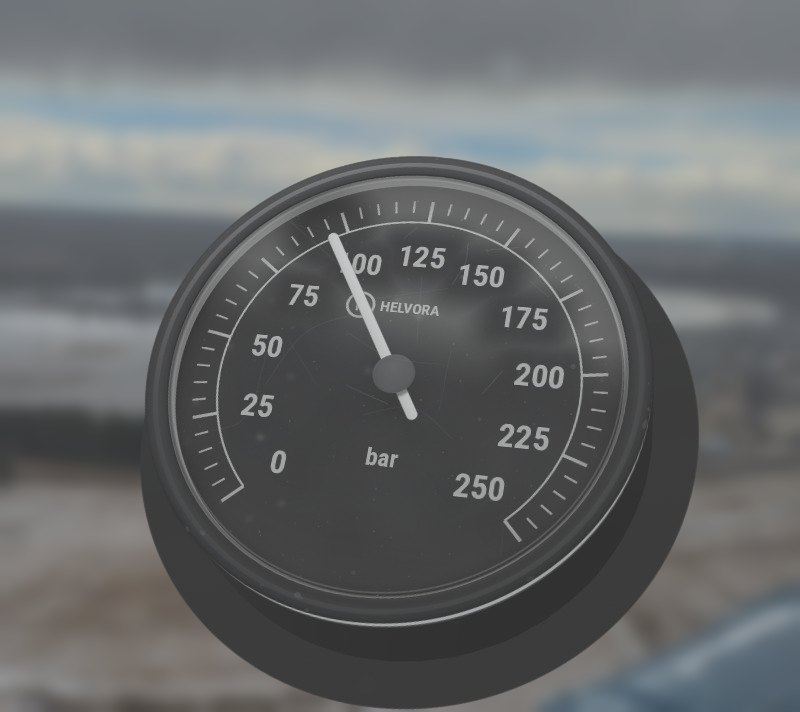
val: 95 bar
